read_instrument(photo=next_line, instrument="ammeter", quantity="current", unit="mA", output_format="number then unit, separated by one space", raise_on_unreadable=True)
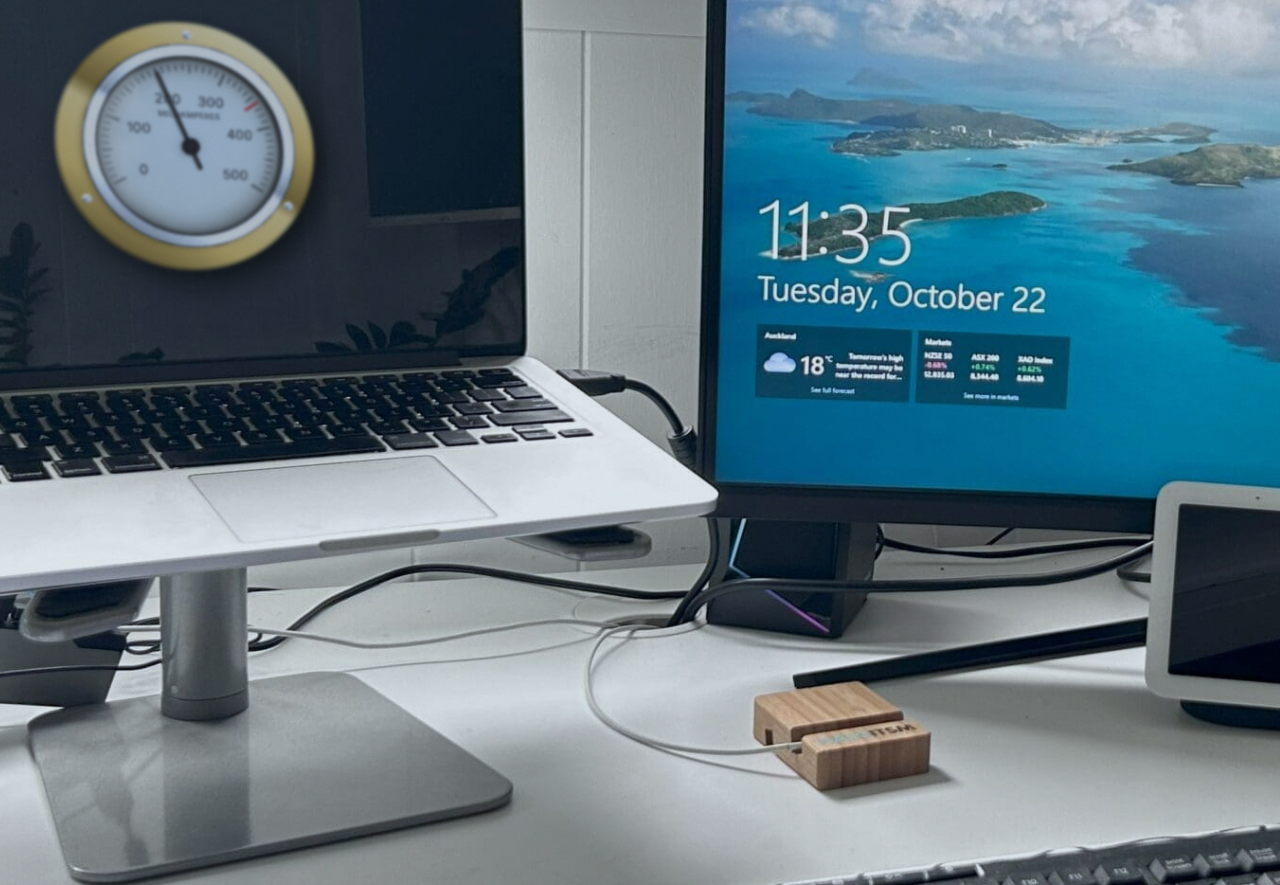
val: 200 mA
